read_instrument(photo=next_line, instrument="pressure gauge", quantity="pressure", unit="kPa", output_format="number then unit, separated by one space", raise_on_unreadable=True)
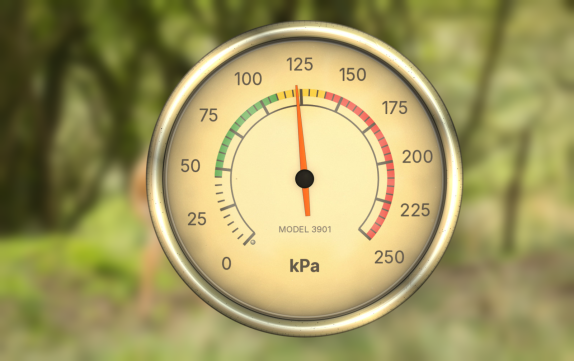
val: 122.5 kPa
